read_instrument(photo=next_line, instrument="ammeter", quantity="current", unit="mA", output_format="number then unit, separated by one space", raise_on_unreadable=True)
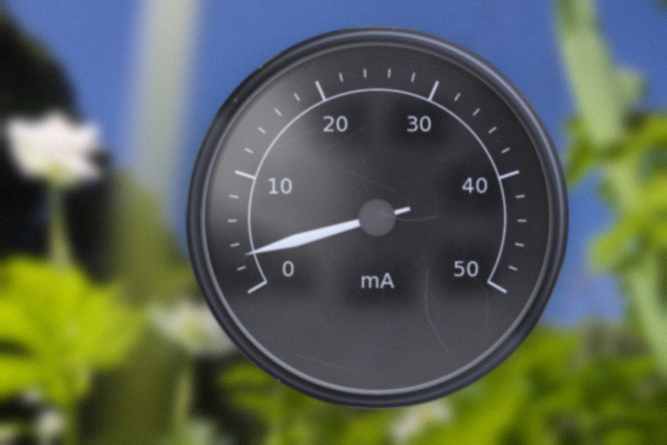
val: 3 mA
